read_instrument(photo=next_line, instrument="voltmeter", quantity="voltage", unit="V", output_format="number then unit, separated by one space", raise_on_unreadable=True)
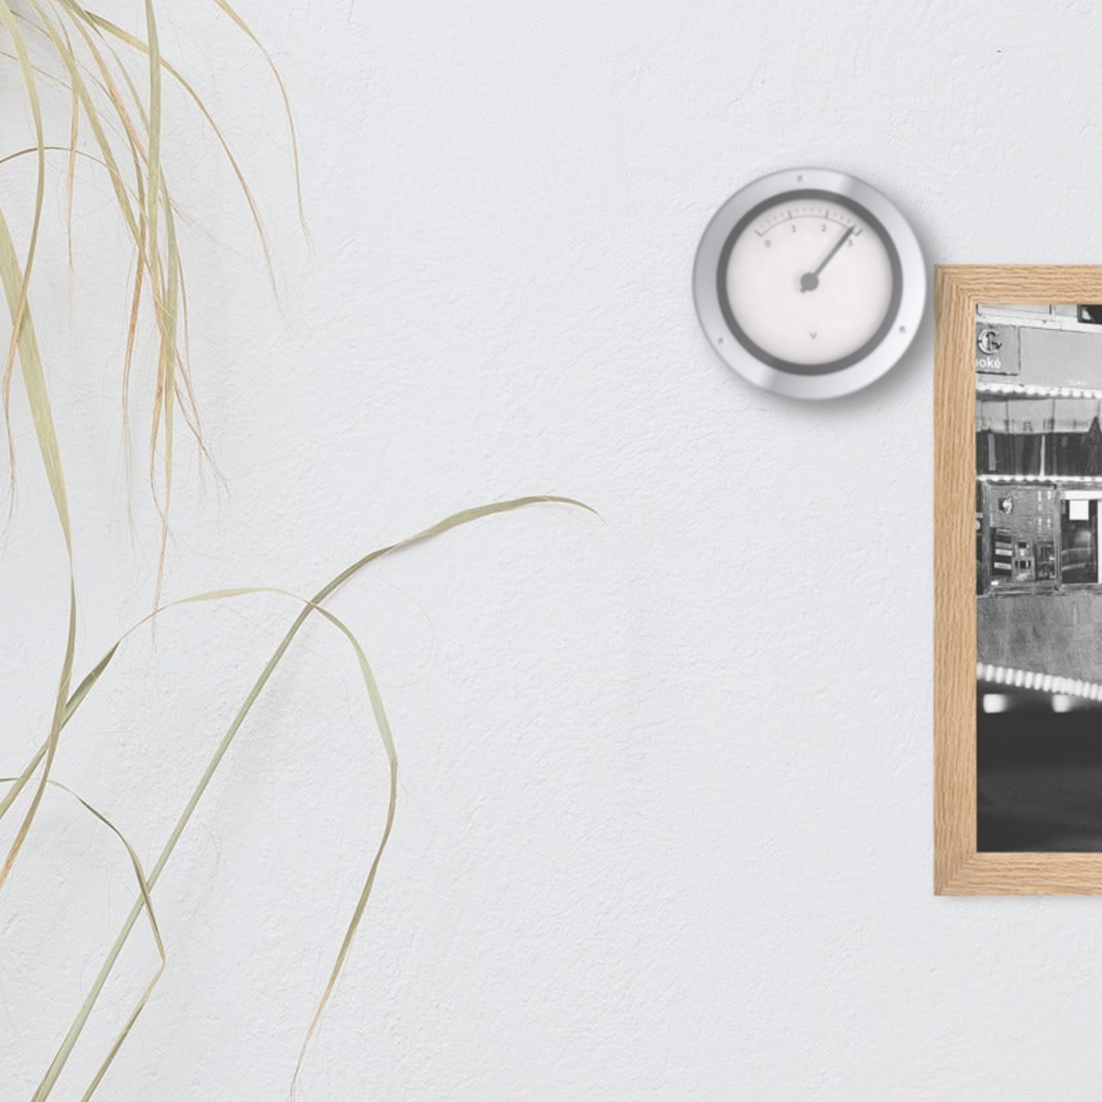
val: 2.8 V
